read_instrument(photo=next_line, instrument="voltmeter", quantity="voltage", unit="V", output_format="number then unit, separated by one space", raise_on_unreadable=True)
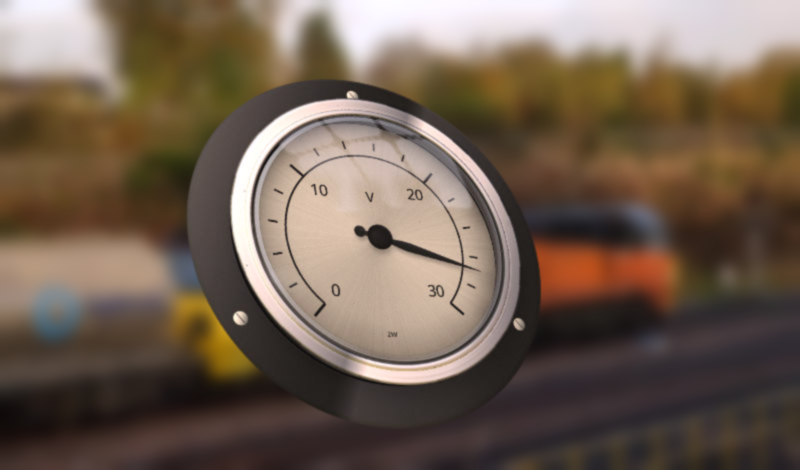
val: 27 V
